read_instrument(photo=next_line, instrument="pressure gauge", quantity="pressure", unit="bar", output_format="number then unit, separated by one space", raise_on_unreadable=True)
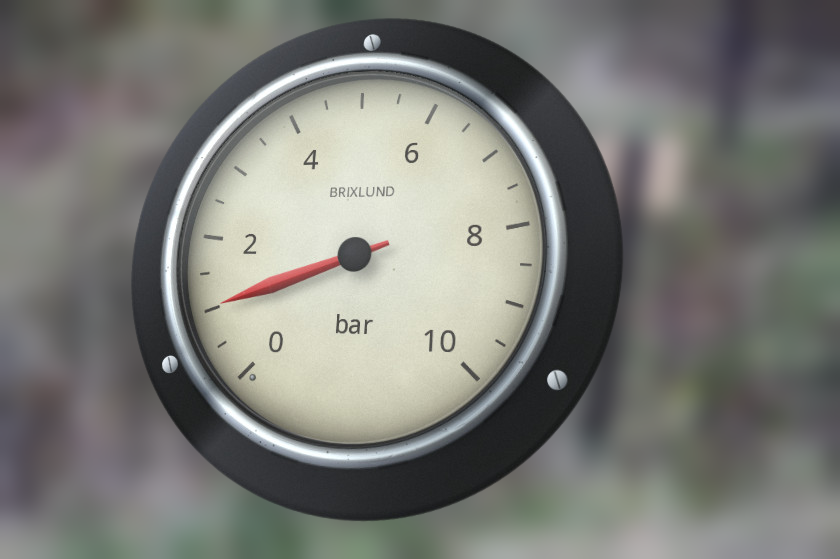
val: 1 bar
